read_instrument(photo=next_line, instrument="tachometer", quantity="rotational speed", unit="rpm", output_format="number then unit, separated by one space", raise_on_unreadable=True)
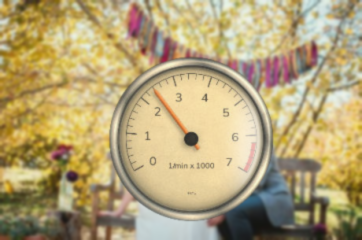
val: 2400 rpm
